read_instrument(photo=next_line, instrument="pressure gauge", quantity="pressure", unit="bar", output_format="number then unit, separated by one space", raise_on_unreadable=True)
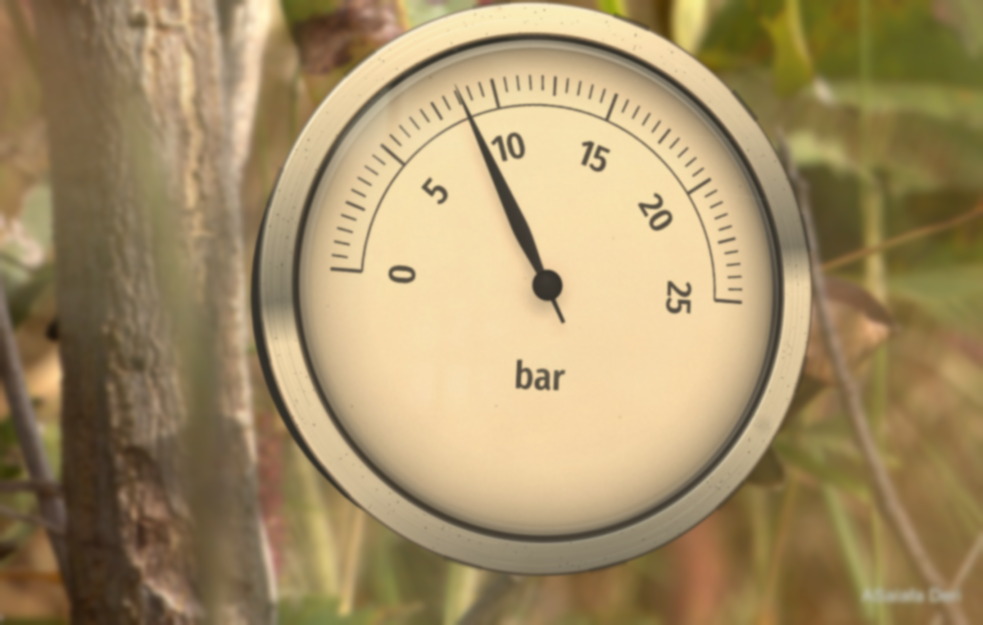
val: 8.5 bar
